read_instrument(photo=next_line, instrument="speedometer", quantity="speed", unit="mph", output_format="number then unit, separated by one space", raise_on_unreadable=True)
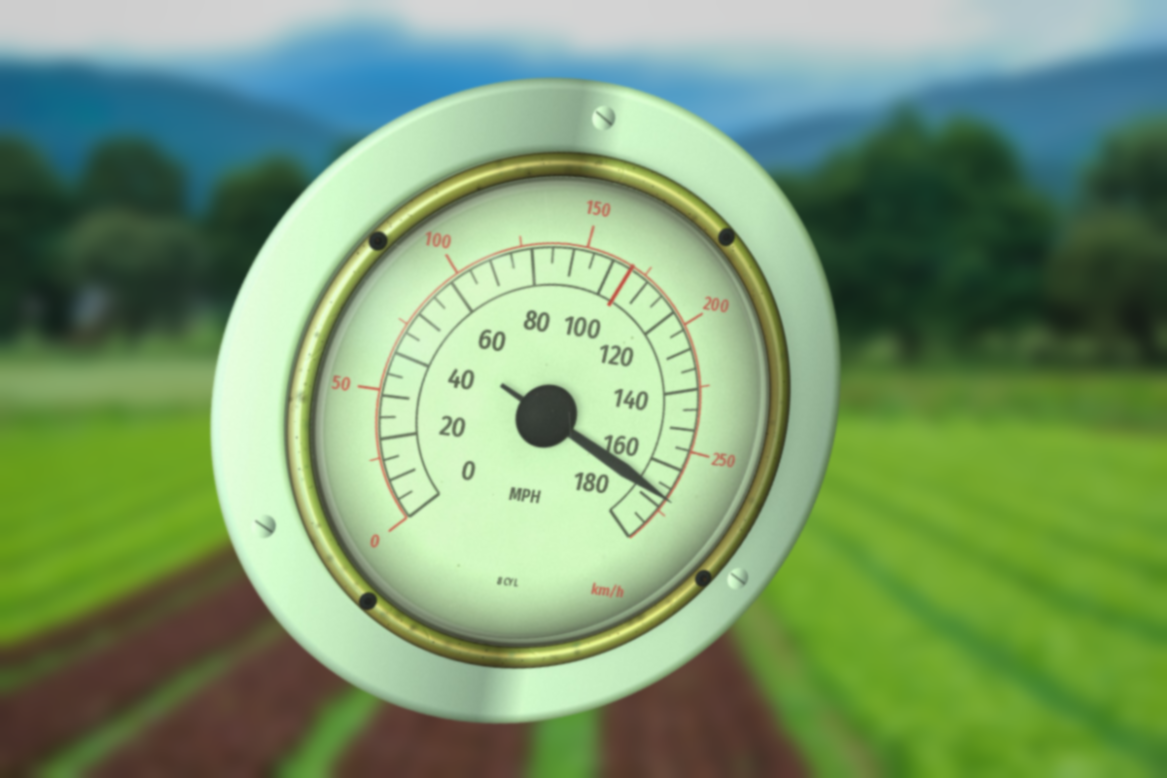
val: 167.5 mph
